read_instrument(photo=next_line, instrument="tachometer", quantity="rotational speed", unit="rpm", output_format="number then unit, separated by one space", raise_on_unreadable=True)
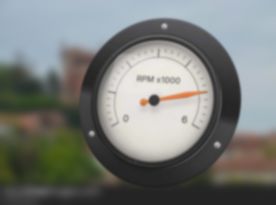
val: 5000 rpm
